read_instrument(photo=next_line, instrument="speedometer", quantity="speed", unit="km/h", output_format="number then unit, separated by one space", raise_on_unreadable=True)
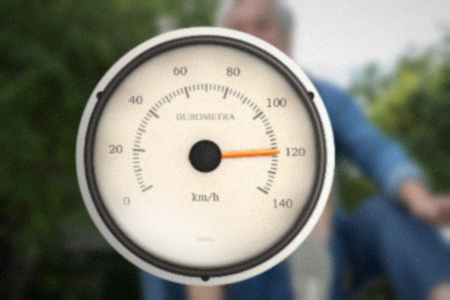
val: 120 km/h
